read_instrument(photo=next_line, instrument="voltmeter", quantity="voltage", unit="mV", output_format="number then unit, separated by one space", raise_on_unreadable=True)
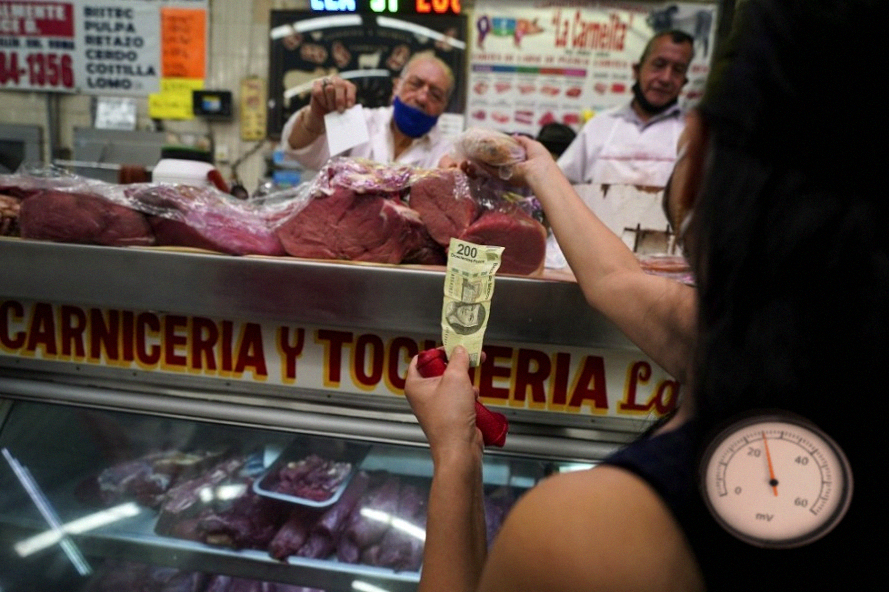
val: 25 mV
